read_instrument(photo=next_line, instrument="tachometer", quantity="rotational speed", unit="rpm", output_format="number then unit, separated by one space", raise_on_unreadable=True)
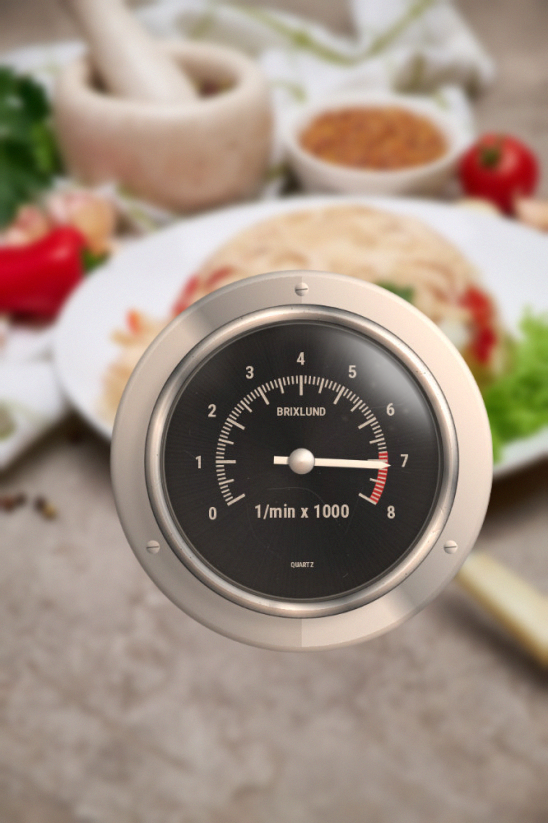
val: 7100 rpm
